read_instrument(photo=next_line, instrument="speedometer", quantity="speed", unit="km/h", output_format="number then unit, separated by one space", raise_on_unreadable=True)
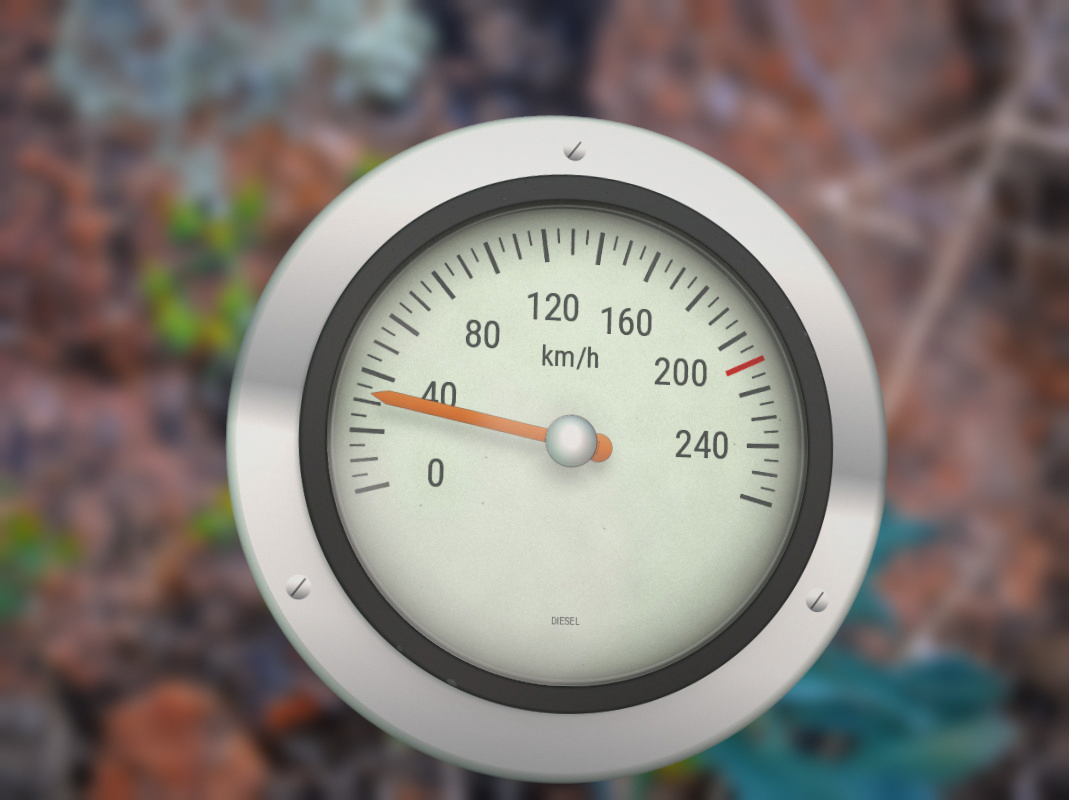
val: 32.5 km/h
